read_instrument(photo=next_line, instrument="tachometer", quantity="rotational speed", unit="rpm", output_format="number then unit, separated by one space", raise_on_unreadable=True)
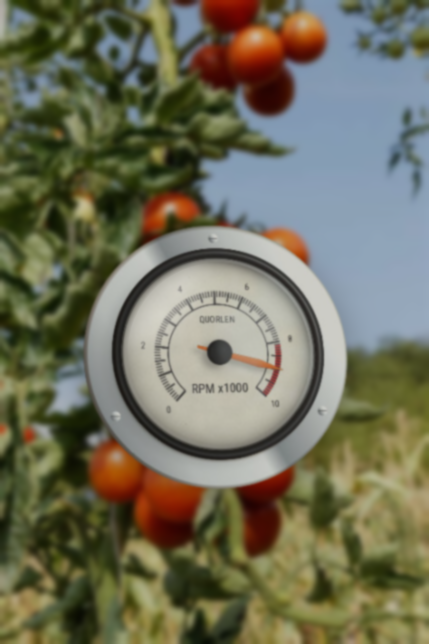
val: 9000 rpm
